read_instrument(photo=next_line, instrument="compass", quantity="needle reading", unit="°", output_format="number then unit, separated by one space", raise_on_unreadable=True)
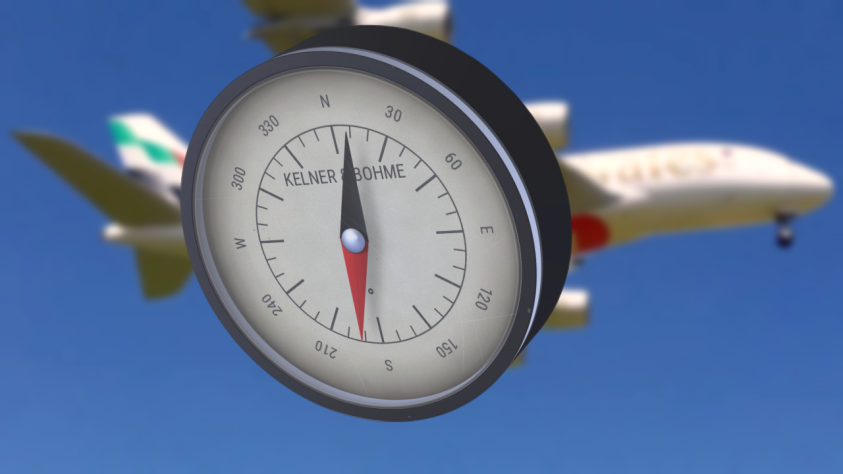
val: 190 °
